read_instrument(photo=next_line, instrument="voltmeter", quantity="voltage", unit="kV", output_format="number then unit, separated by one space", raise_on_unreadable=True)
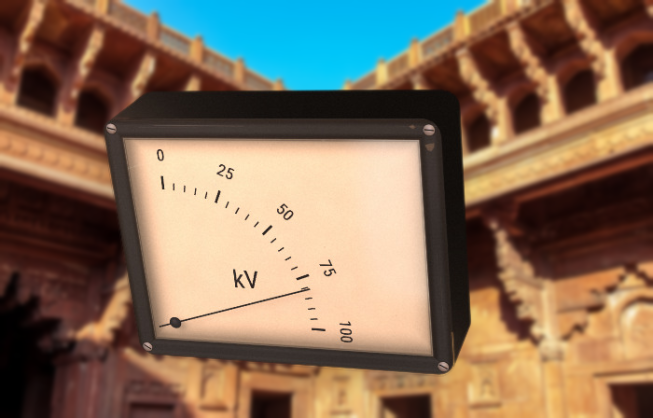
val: 80 kV
